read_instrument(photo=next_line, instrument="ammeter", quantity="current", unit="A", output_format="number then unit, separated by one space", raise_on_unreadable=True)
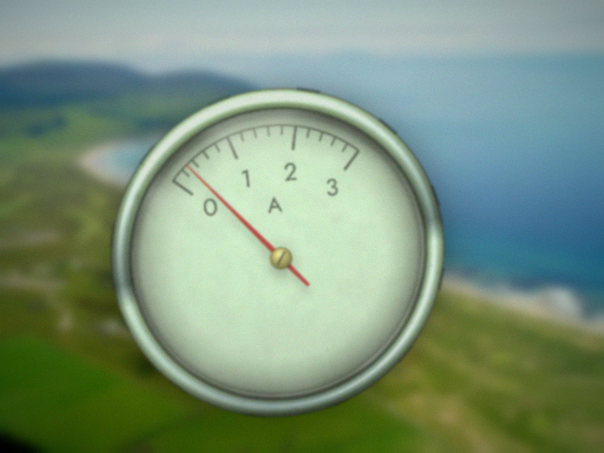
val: 0.3 A
